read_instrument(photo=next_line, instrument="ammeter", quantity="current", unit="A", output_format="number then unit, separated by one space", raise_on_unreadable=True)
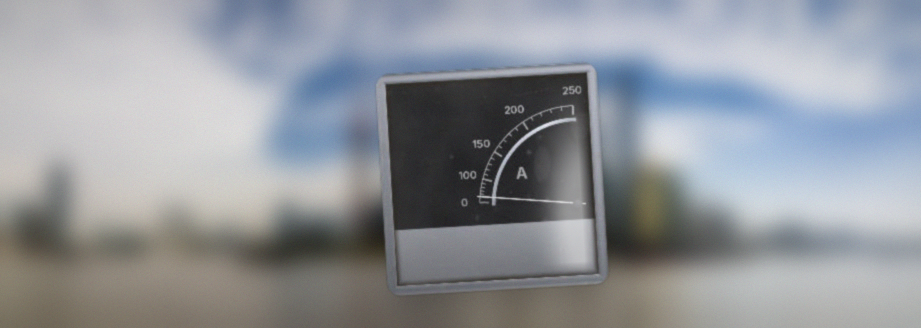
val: 50 A
